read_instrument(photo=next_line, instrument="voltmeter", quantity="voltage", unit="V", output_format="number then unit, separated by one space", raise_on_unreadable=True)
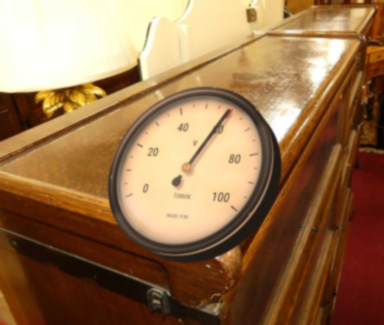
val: 60 V
